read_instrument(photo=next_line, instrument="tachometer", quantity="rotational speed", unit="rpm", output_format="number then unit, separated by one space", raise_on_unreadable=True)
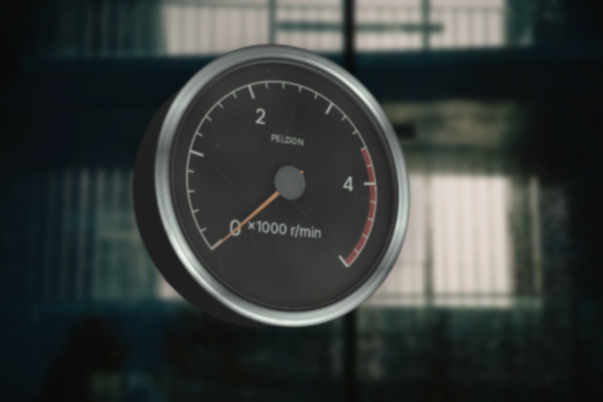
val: 0 rpm
